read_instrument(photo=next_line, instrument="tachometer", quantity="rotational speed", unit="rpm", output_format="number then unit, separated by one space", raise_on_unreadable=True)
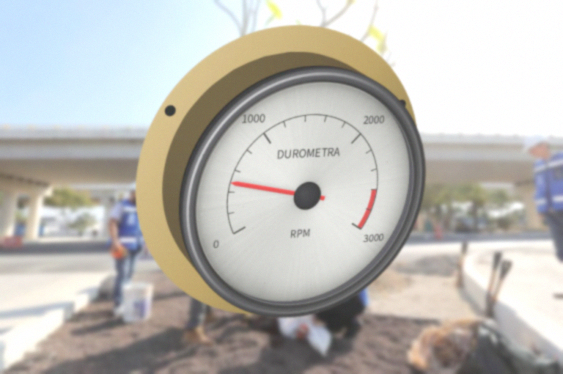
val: 500 rpm
